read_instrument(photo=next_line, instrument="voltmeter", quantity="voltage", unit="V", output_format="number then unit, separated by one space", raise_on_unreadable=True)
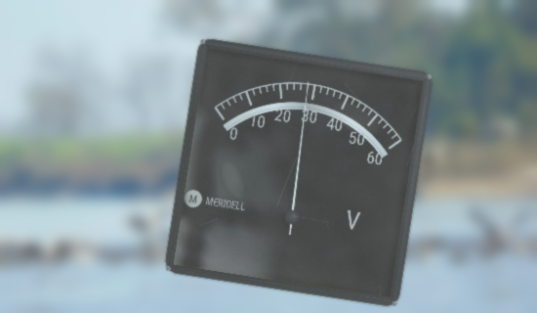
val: 28 V
